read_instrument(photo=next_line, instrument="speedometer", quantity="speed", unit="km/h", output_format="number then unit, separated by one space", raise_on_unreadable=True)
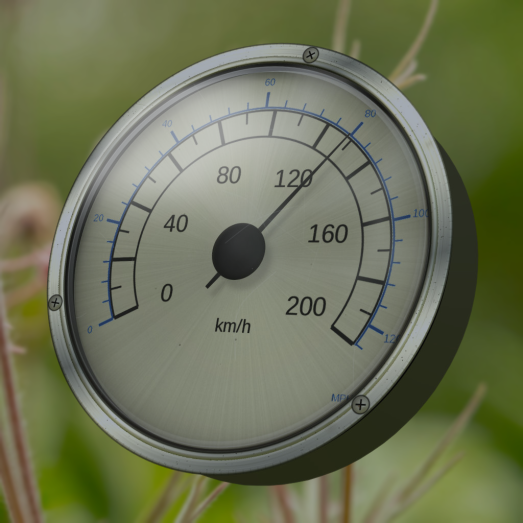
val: 130 km/h
